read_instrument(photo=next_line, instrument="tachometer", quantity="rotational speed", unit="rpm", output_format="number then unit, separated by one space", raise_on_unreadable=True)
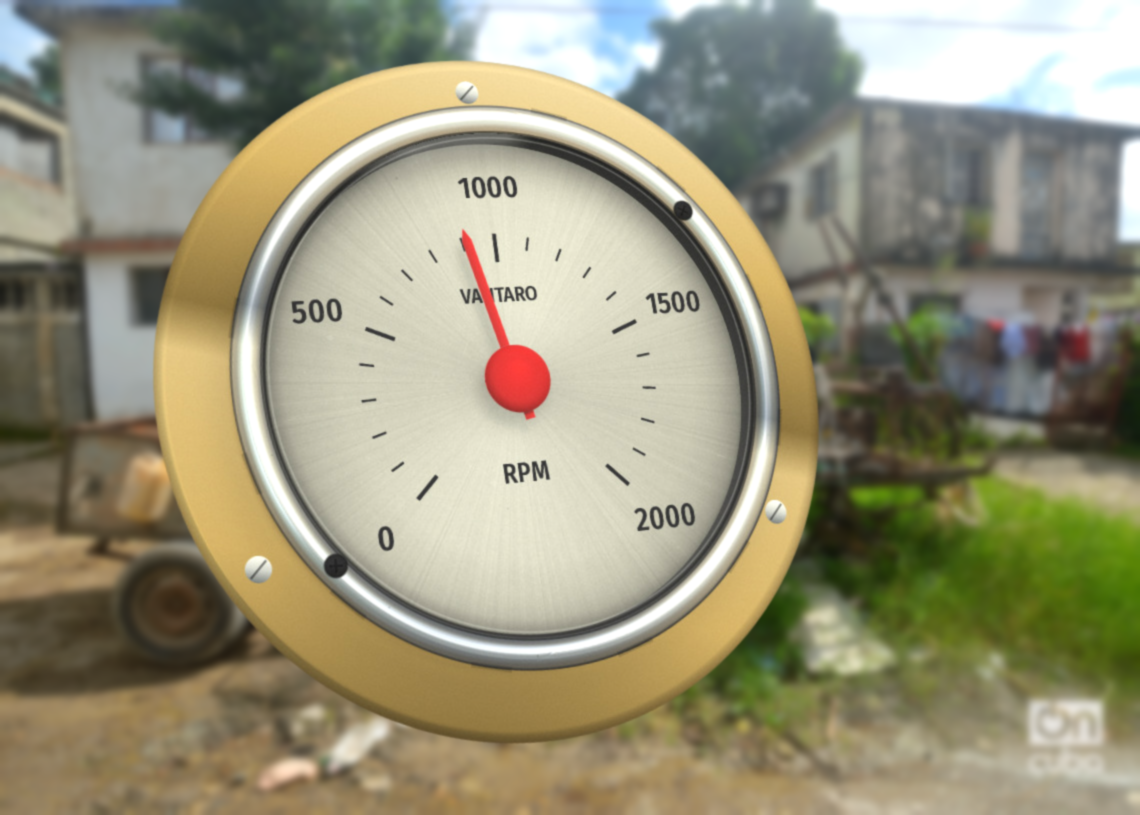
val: 900 rpm
